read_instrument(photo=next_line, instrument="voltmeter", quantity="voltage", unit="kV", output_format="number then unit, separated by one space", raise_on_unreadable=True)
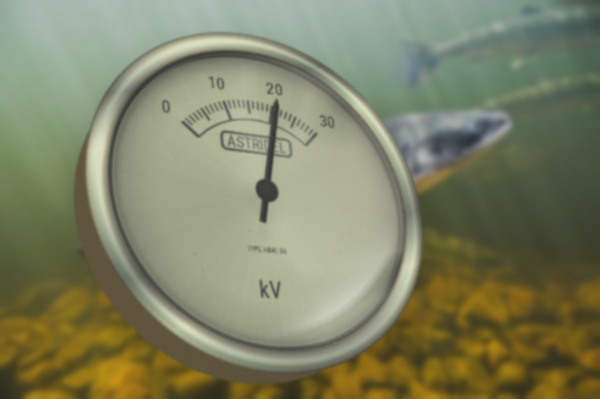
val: 20 kV
